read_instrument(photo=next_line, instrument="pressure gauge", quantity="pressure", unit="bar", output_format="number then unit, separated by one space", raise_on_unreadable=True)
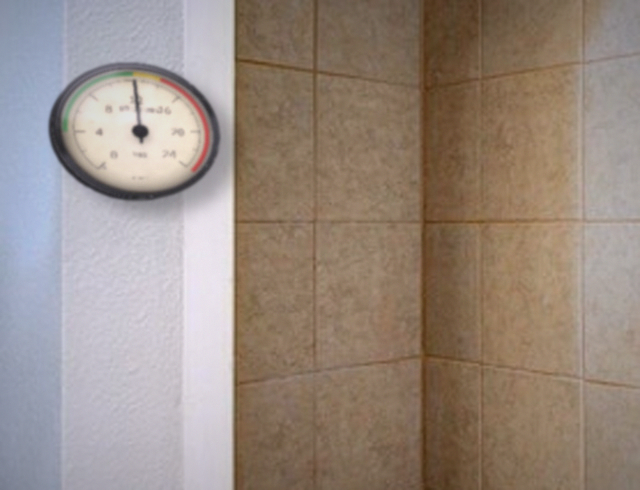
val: 12 bar
